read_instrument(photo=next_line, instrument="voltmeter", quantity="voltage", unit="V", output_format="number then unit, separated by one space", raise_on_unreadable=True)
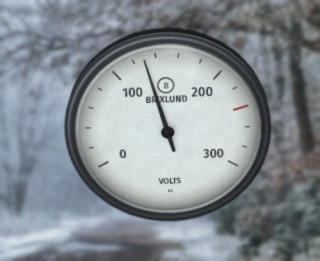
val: 130 V
